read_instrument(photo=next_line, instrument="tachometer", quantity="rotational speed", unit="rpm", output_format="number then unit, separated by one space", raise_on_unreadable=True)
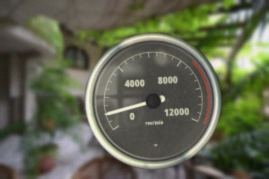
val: 1000 rpm
